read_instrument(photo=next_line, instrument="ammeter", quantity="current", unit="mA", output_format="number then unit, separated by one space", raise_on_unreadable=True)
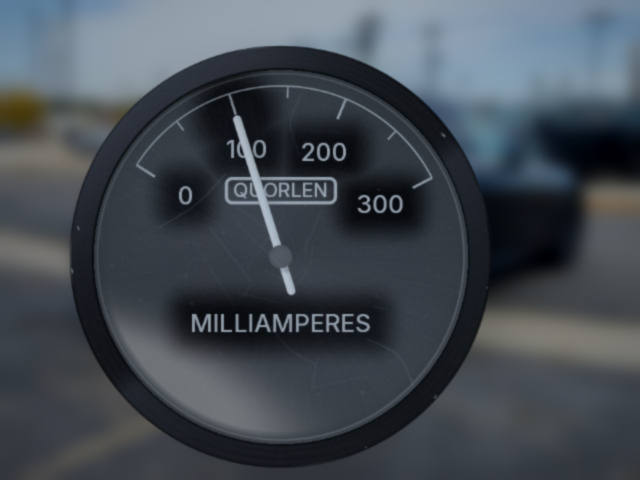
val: 100 mA
